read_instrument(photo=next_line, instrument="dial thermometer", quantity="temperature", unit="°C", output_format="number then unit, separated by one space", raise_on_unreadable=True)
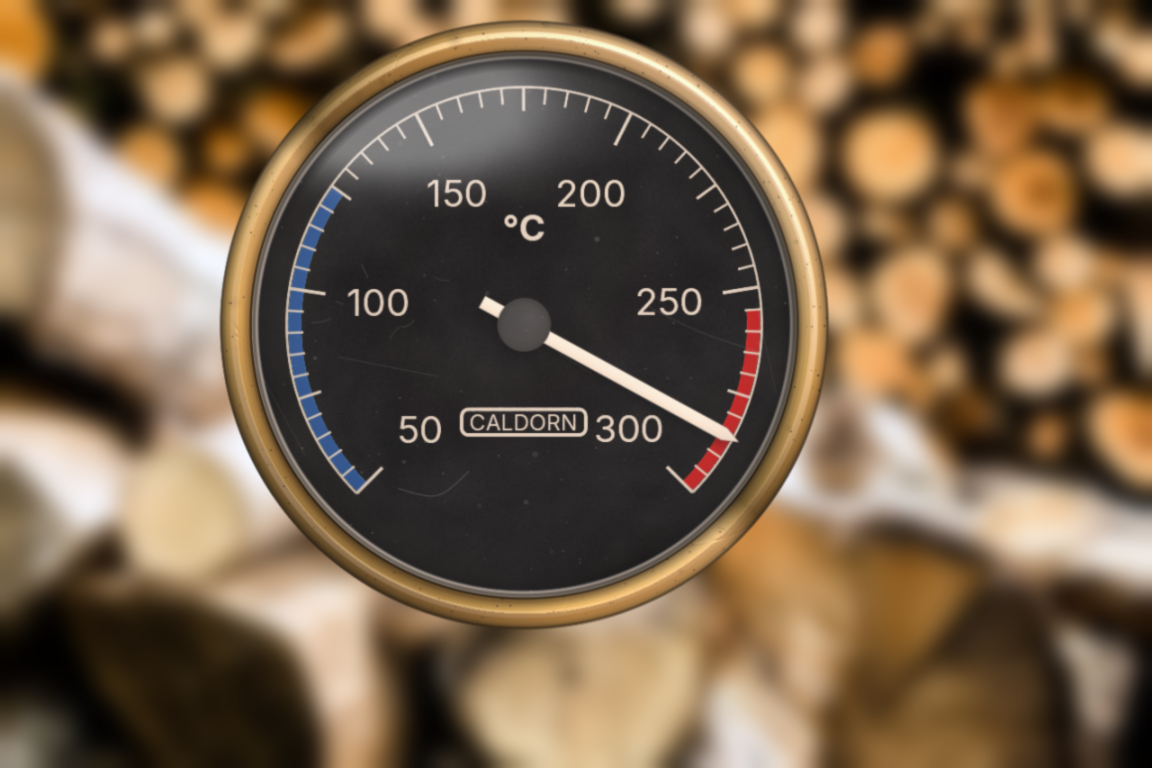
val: 285 °C
